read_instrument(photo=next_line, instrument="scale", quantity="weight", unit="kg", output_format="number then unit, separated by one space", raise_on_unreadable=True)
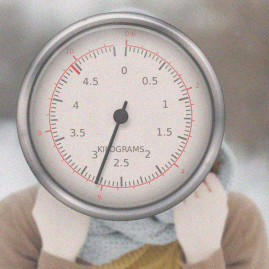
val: 2.8 kg
